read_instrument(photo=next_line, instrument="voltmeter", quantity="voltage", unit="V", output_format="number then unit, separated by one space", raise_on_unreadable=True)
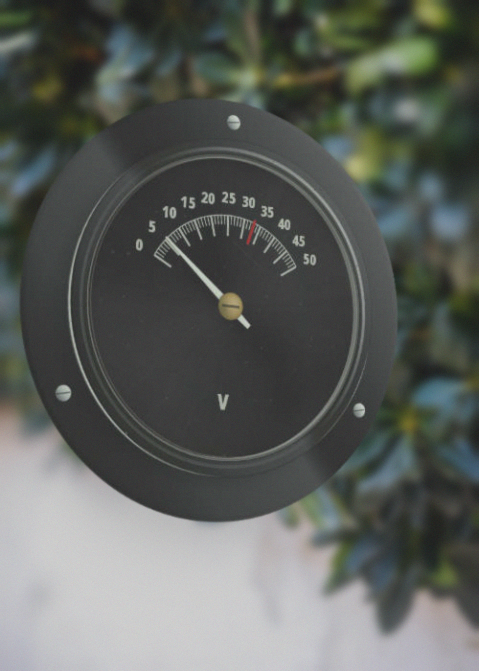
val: 5 V
